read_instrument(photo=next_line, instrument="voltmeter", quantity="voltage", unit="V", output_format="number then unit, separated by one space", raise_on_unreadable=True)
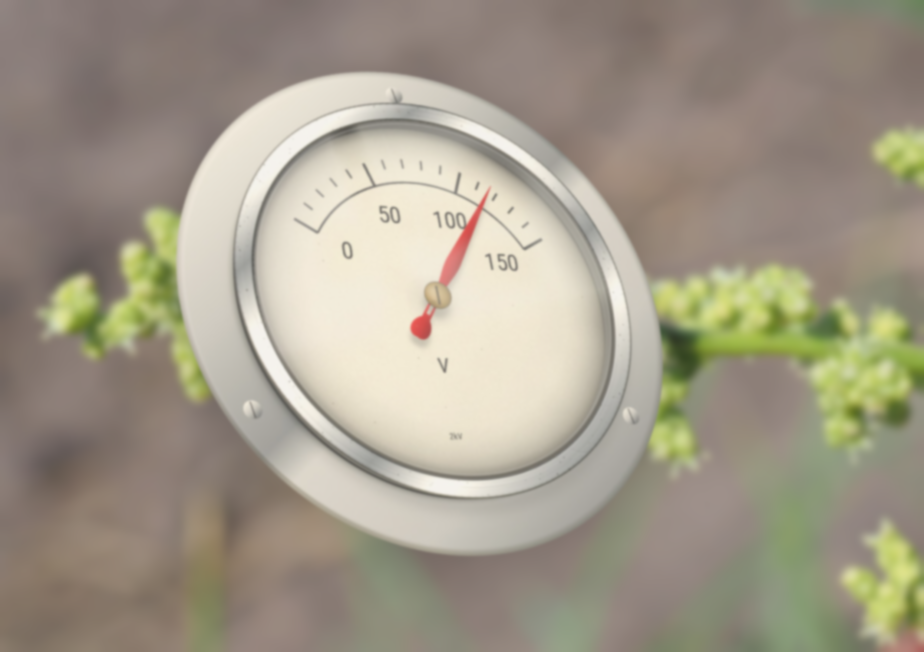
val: 115 V
